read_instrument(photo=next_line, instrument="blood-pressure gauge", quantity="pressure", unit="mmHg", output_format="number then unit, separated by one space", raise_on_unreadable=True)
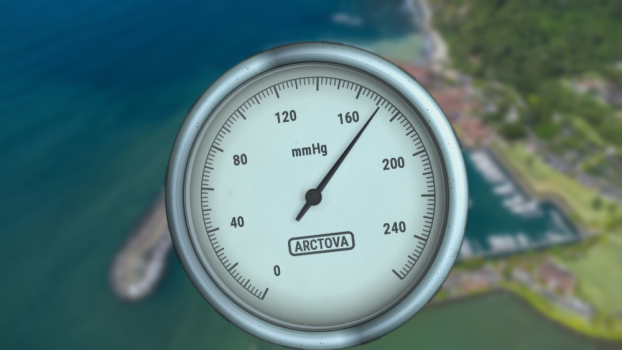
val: 172 mmHg
